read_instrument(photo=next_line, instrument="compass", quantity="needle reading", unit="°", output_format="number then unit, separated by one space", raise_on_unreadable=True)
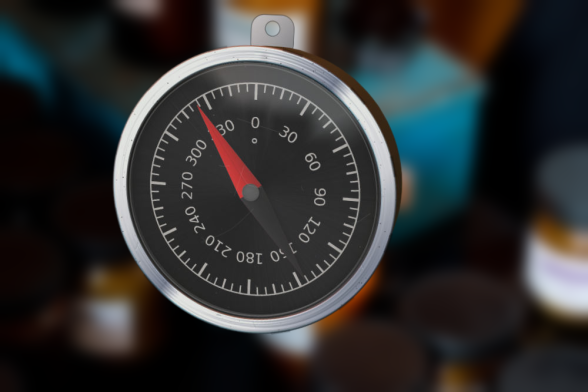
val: 325 °
